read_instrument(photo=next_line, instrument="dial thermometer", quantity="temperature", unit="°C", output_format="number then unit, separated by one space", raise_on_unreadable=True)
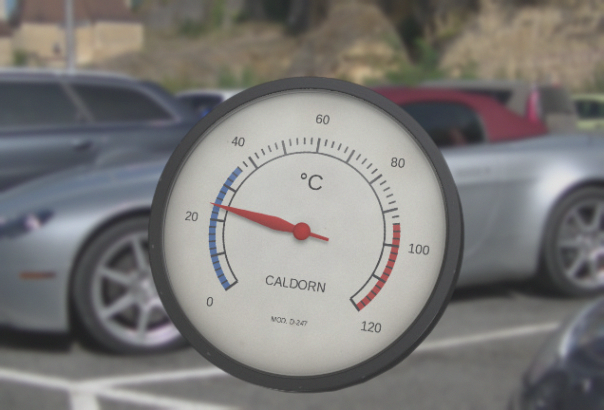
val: 24 °C
